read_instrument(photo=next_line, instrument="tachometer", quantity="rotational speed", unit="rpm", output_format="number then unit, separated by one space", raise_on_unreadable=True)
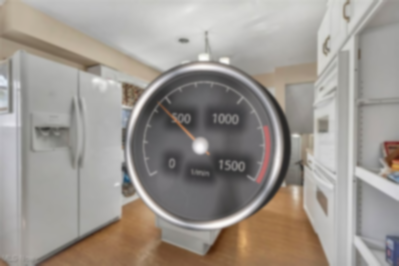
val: 450 rpm
